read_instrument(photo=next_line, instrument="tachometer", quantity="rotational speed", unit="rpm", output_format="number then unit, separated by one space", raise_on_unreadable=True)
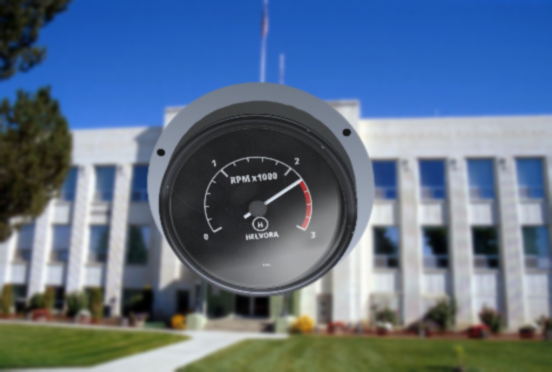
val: 2200 rpm
